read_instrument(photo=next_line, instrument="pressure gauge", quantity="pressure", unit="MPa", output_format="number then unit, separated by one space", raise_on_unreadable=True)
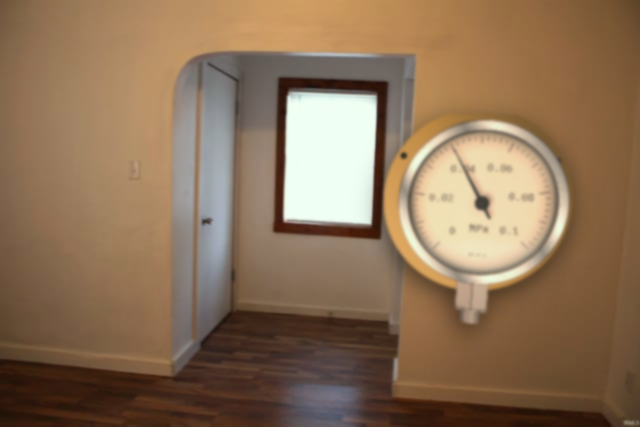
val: 0.04 MPa
